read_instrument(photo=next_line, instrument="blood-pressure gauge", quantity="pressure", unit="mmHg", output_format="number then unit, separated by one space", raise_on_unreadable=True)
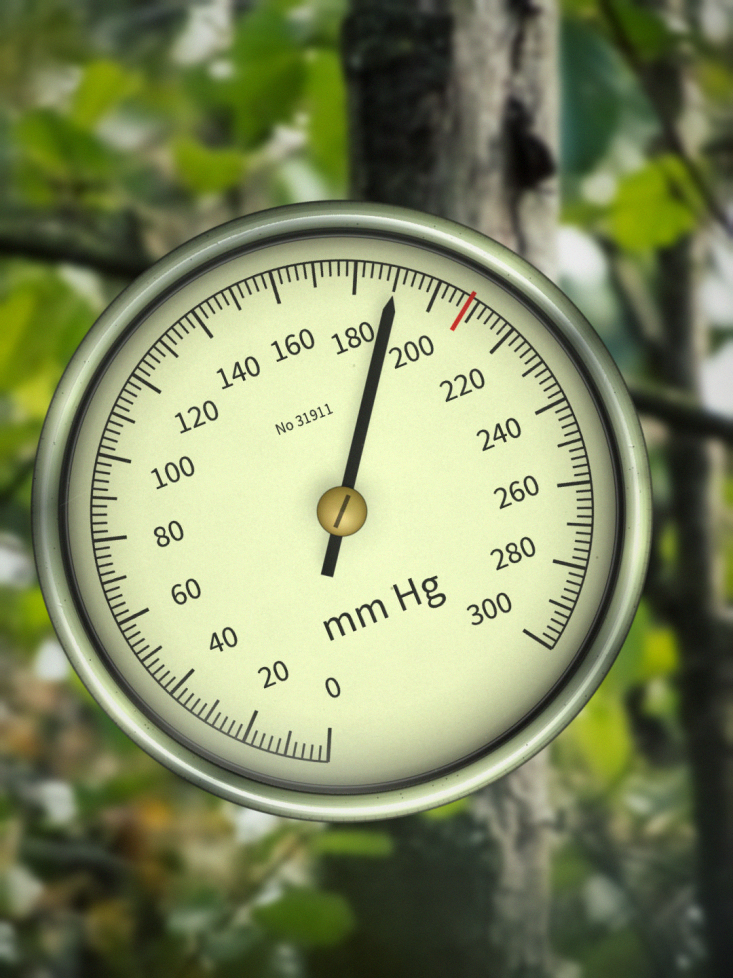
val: 190 mmHg
